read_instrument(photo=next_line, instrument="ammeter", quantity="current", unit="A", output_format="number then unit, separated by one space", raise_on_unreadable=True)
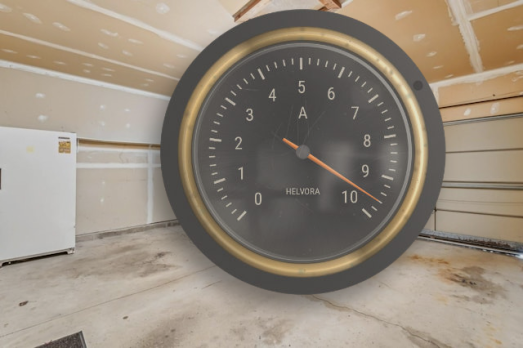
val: 9.6 A
